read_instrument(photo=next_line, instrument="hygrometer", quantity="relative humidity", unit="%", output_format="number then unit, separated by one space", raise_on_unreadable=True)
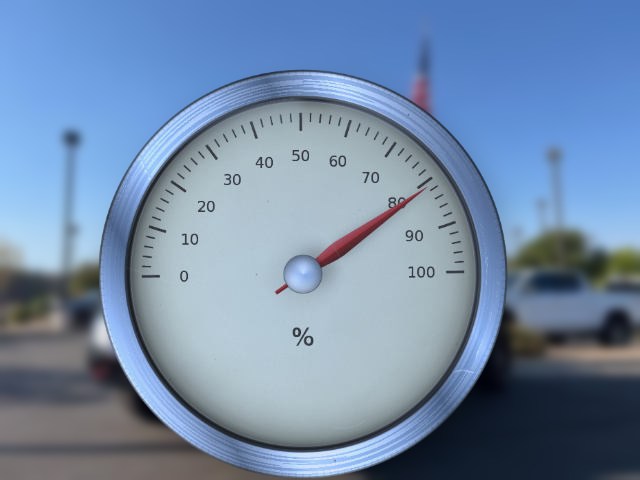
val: 81 %
